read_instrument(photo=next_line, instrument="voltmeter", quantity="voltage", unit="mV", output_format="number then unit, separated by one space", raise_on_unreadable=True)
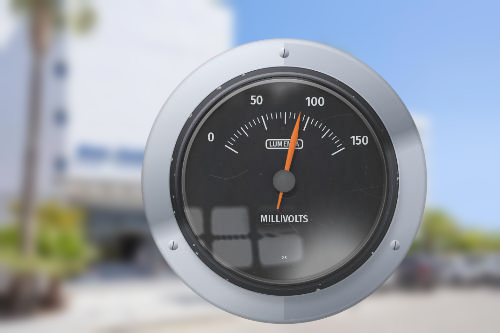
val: 90 mV
